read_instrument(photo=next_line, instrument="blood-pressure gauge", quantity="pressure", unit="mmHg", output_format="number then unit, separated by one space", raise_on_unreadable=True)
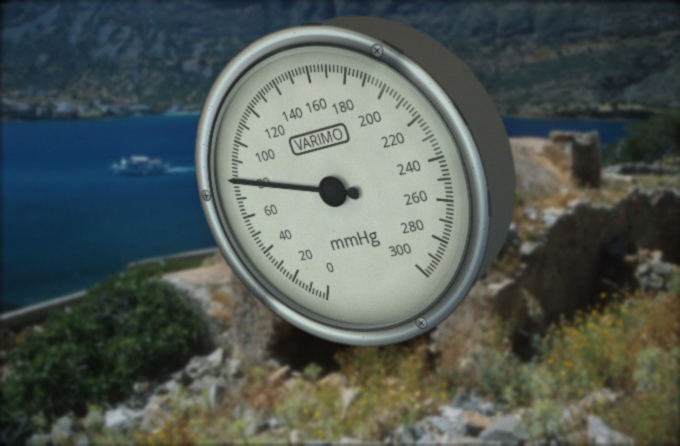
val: 80 mmHg
